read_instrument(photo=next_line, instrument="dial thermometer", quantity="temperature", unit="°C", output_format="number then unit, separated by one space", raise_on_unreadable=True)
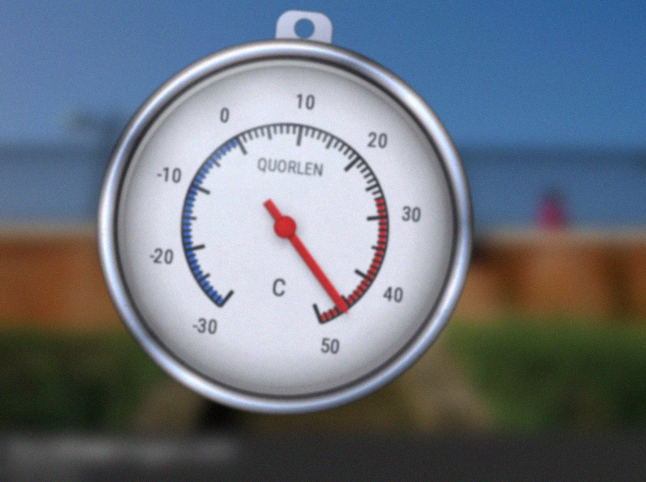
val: 46 °C
